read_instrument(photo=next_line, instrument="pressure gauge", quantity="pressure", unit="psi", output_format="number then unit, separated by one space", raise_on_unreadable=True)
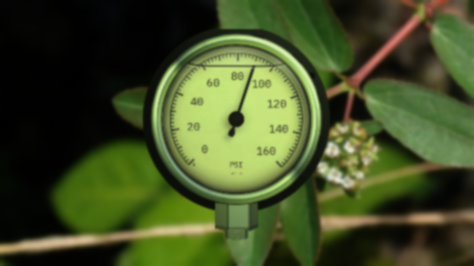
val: 90 psi
